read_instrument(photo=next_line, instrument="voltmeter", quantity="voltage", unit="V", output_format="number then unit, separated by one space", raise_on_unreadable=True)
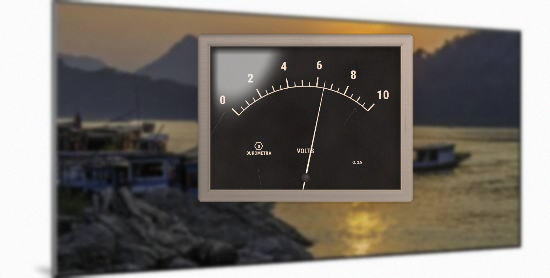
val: 6.5 V
